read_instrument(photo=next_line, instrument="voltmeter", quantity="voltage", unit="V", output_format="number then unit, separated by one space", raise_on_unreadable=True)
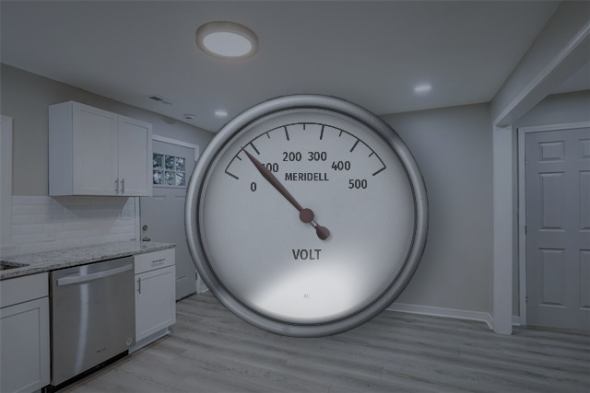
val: 75 V
